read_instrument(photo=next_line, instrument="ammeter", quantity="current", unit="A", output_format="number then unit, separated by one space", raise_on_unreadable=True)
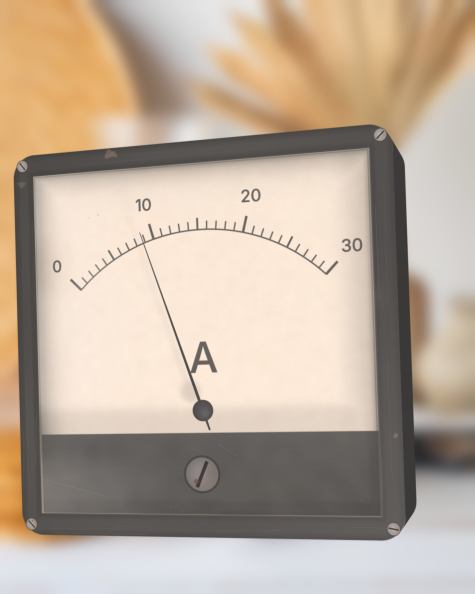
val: 9 A
